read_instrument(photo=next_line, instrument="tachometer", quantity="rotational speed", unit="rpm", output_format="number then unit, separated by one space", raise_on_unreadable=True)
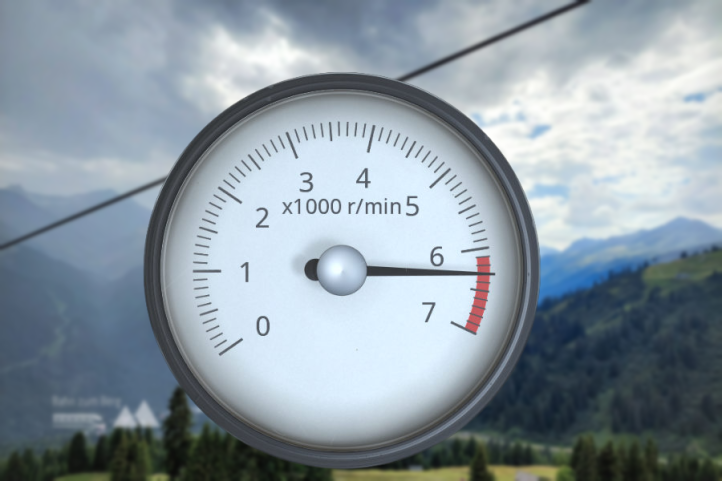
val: 6300 rpm
